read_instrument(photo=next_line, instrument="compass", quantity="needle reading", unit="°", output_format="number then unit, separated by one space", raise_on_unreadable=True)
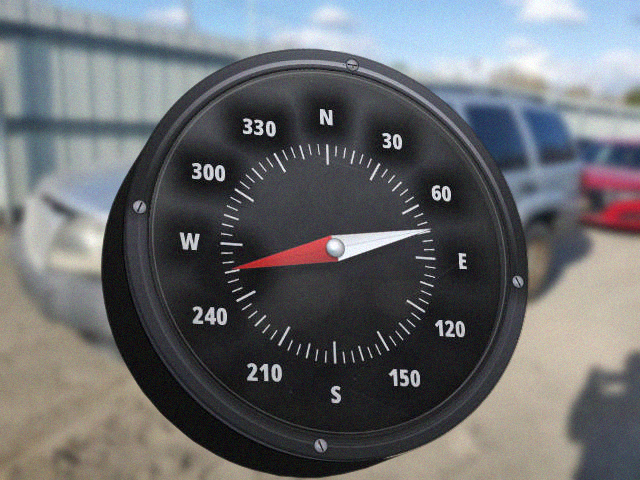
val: 255 °
